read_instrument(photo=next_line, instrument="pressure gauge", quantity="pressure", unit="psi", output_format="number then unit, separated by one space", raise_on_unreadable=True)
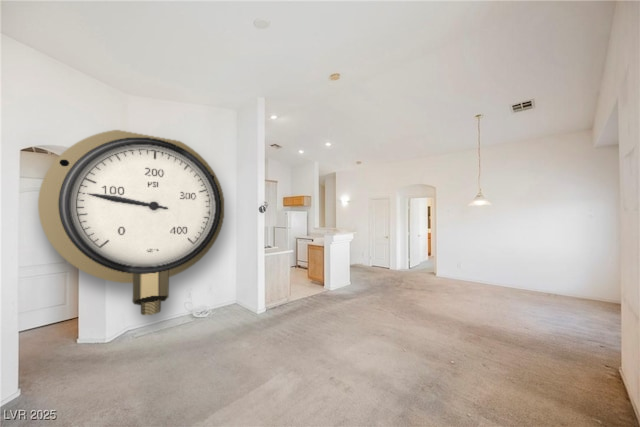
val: 80 psi
